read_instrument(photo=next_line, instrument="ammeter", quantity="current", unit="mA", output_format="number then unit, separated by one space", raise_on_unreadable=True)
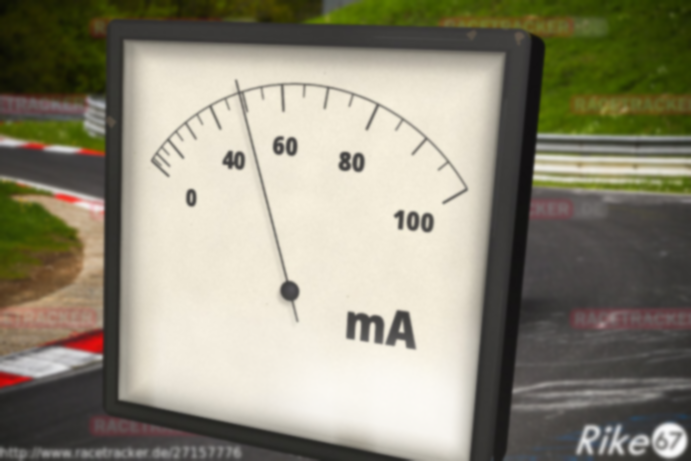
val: 50 mA
